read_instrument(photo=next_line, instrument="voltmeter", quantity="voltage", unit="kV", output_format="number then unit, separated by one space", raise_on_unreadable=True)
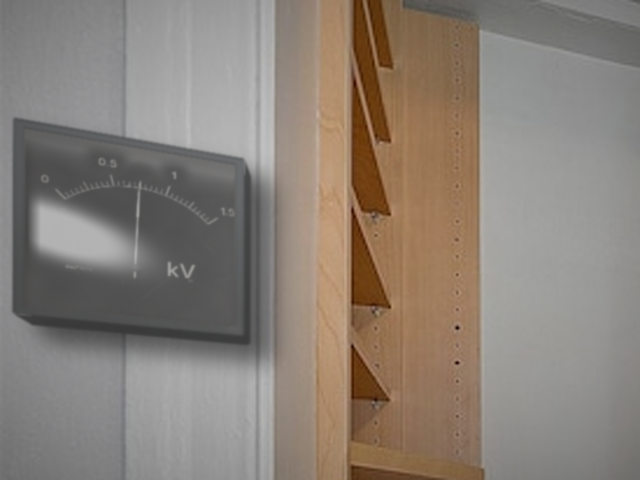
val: 0.75 kV
